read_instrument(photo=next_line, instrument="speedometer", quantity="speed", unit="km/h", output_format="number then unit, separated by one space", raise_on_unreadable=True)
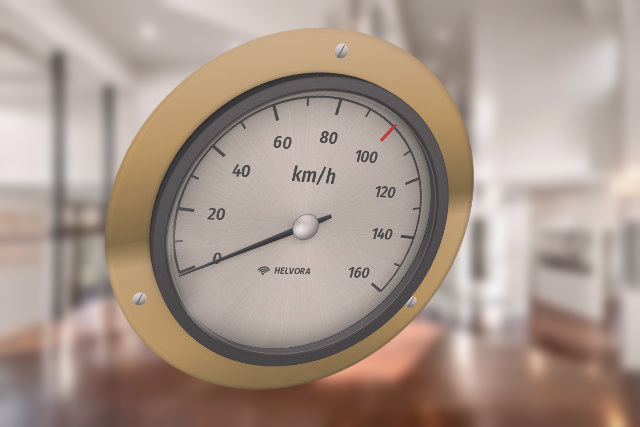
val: 0 km/h
